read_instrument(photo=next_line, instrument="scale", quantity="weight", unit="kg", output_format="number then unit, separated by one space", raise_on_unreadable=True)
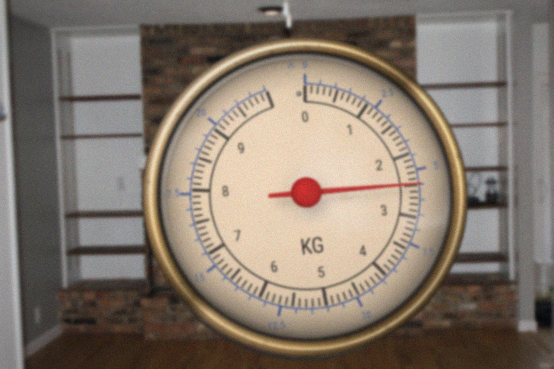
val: 2.5 kg
